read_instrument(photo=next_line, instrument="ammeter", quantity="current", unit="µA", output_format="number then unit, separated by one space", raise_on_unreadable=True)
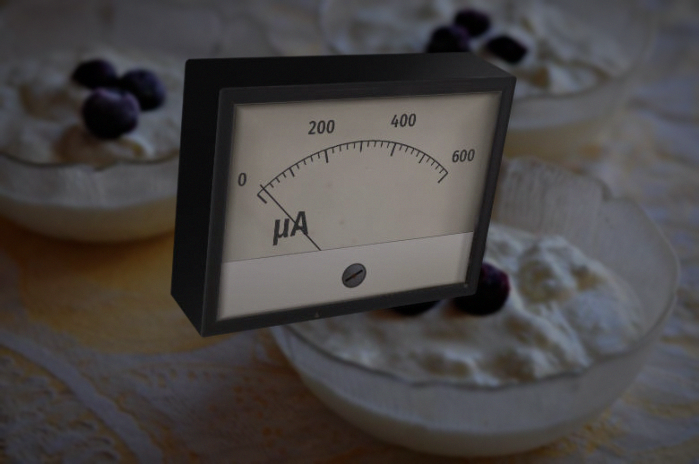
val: 20 µA
